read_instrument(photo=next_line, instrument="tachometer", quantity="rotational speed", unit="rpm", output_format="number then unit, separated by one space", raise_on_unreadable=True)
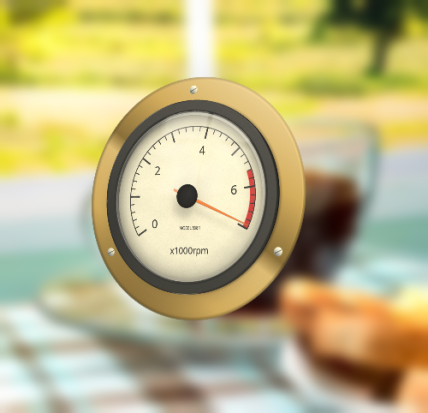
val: 6900 rpm
